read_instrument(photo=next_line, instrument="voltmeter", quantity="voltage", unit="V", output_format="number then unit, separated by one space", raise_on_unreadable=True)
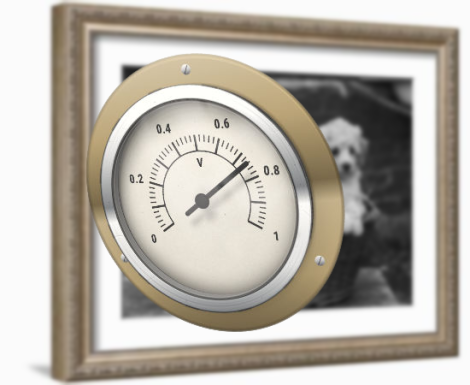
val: 0.74 V
